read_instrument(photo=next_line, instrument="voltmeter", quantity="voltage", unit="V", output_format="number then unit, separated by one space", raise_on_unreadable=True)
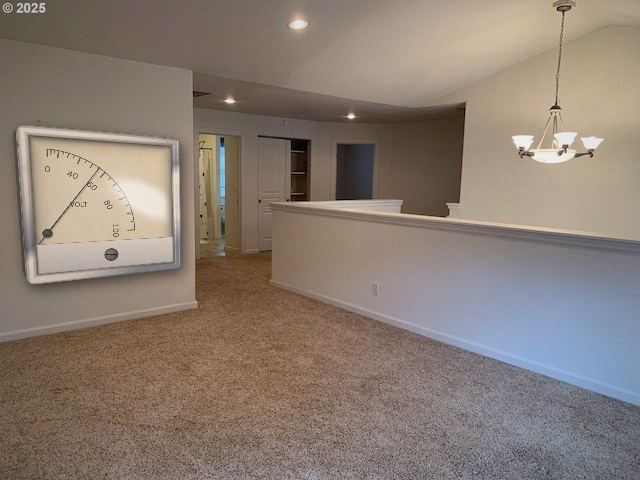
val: 55 V
